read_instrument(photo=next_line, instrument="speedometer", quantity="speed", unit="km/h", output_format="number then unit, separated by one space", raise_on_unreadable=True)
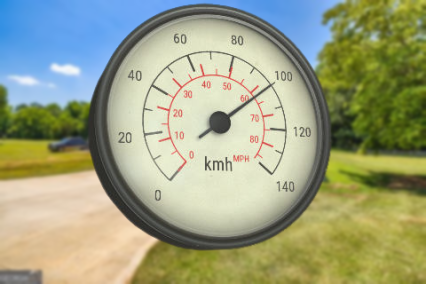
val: 100 km/h
